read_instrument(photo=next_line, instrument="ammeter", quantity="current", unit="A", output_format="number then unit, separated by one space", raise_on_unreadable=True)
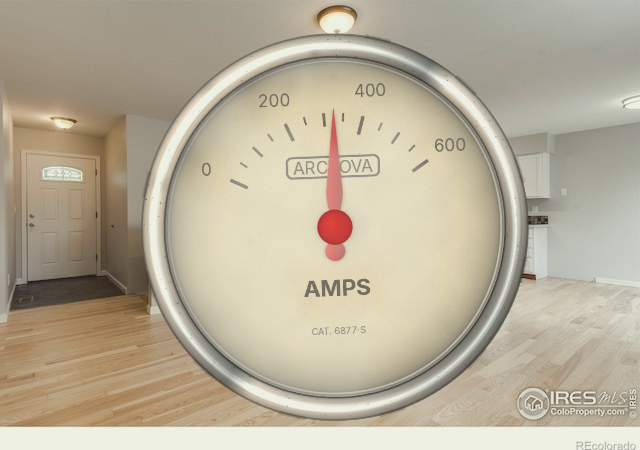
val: 325 A
